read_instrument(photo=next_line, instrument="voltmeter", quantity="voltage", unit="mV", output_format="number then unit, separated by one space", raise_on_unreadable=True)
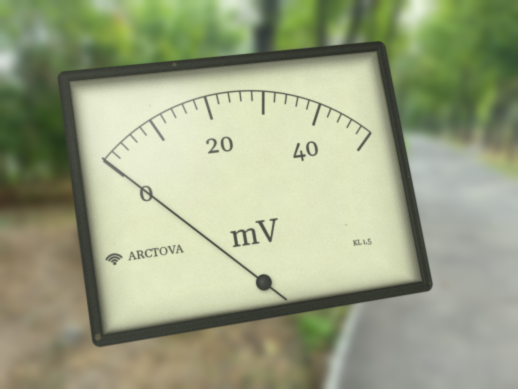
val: 0 mV
